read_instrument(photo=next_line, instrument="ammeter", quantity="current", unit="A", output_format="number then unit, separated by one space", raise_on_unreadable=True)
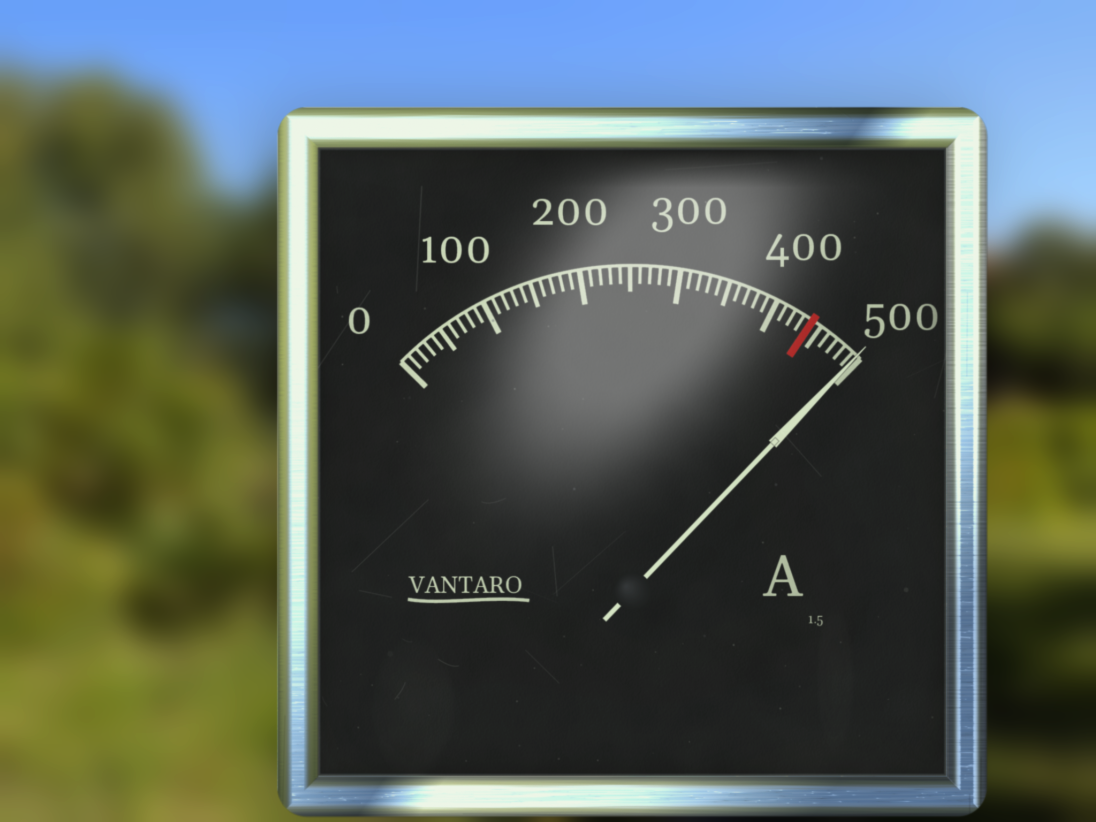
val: 495 A
